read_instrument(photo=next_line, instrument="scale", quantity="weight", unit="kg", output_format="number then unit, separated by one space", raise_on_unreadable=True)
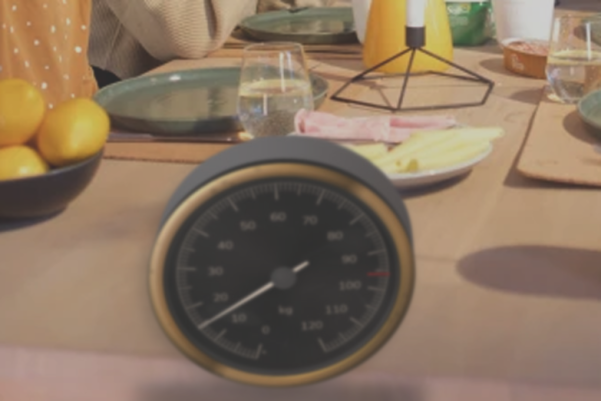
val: 15 kg
